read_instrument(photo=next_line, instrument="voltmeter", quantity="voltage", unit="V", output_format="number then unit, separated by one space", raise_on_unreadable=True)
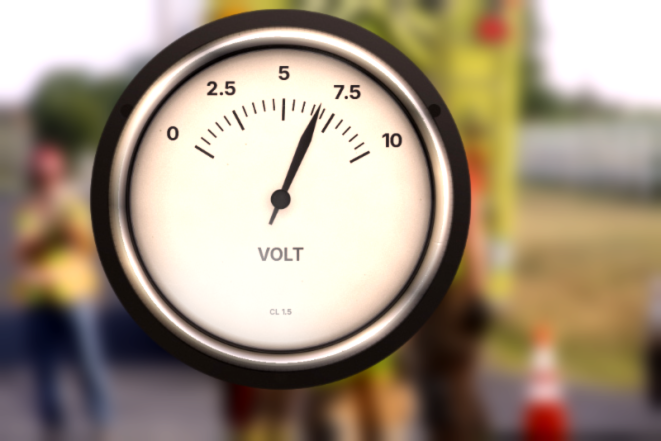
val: 6.75 V
